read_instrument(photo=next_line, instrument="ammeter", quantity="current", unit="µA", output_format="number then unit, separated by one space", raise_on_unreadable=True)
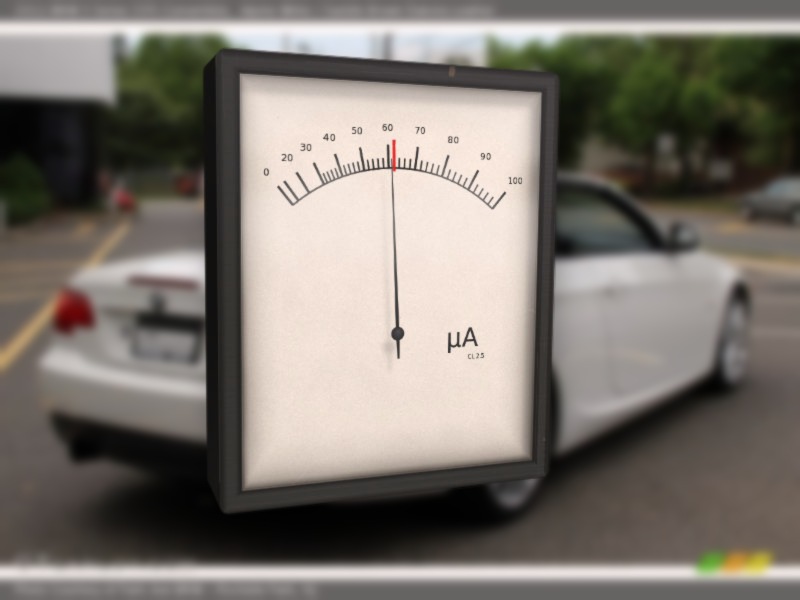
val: 60 µA
